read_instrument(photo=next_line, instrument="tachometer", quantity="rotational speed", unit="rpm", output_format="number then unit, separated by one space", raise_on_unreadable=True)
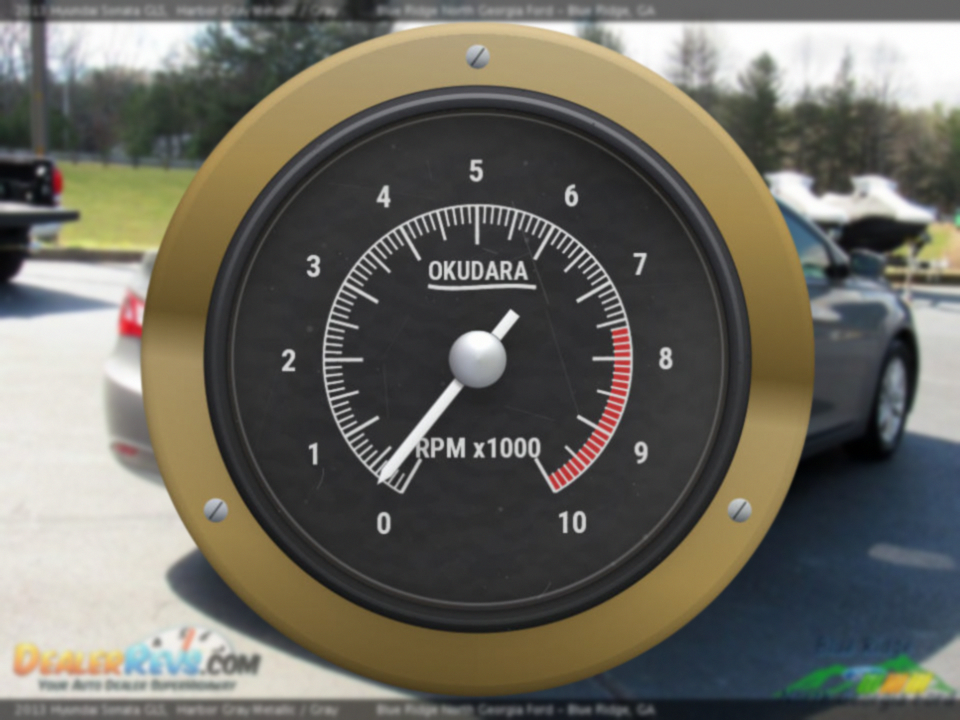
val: 300 rpm
